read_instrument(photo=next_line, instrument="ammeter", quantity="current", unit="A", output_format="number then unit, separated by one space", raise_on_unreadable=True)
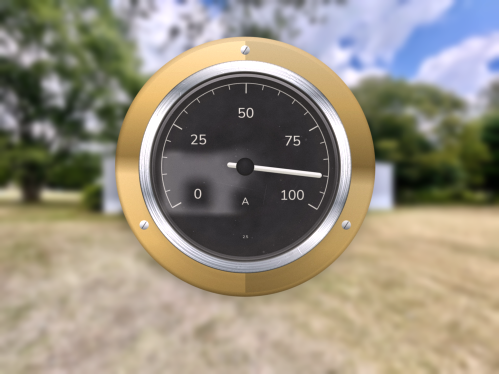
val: 90 A
